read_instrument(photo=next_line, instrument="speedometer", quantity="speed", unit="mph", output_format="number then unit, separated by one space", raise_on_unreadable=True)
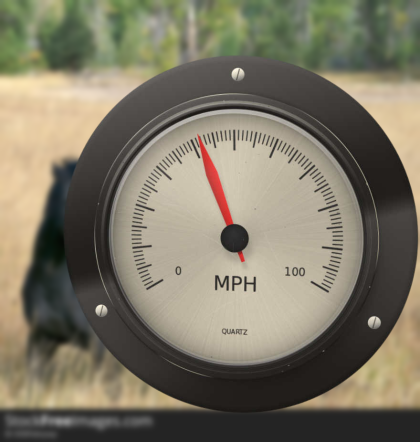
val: 42 mph
